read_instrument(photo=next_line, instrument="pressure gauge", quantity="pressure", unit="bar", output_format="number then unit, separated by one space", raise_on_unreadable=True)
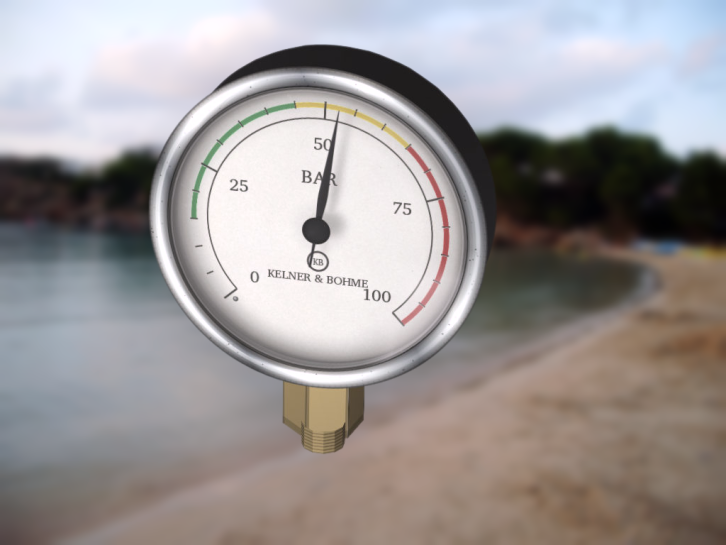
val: 52.5 bar
